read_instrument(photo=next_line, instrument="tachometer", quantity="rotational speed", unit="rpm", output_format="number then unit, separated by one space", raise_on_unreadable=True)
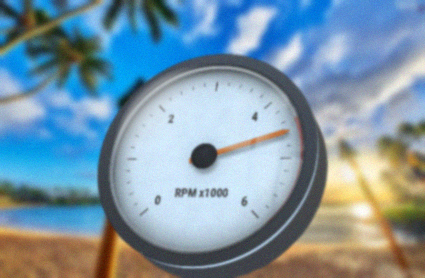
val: 4600 rpm
